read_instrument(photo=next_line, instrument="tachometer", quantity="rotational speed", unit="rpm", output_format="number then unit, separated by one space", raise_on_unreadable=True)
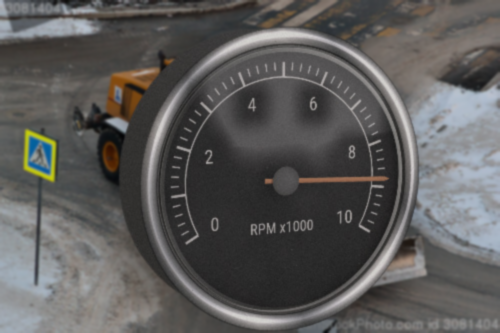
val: 8800 rpm
